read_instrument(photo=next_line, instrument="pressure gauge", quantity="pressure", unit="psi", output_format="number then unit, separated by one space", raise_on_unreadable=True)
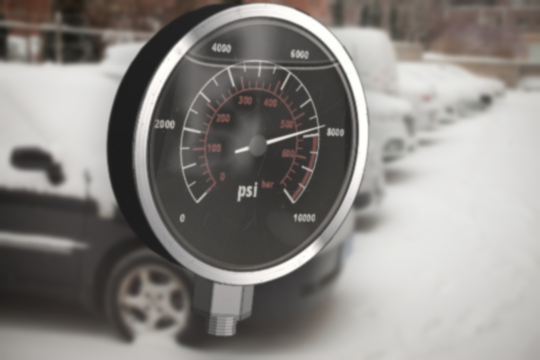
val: 7750 psi
